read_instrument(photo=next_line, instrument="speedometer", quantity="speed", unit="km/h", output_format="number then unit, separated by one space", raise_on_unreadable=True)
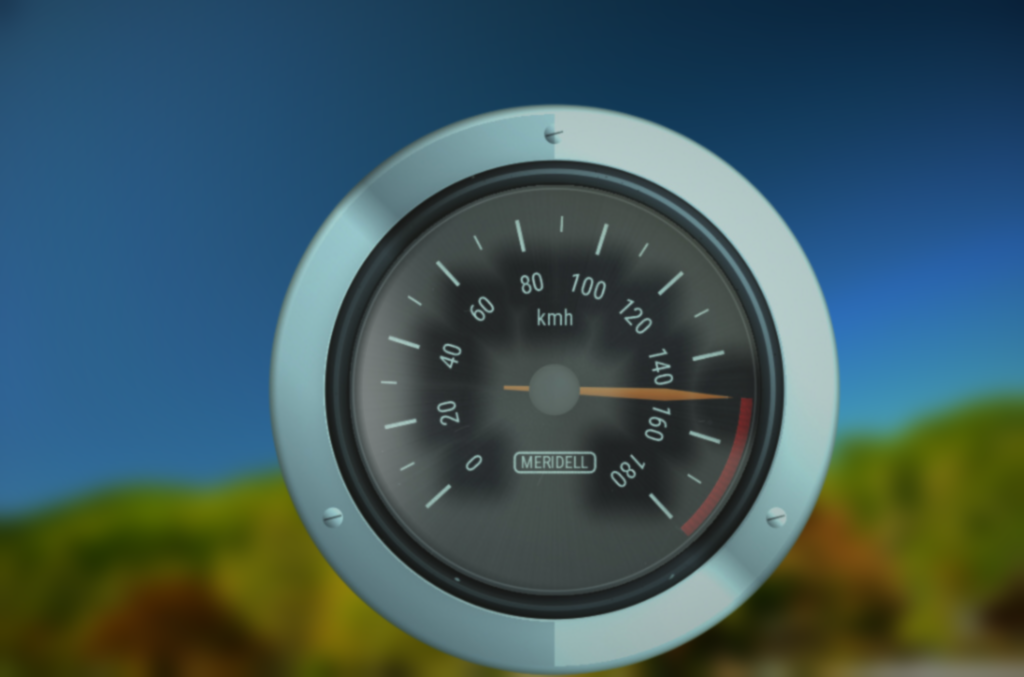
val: 150 km/h
